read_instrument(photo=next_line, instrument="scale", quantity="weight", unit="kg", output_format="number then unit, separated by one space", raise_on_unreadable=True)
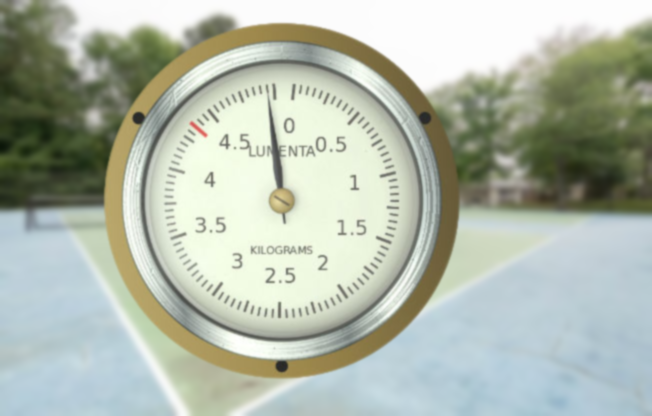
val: 4.95 kg
